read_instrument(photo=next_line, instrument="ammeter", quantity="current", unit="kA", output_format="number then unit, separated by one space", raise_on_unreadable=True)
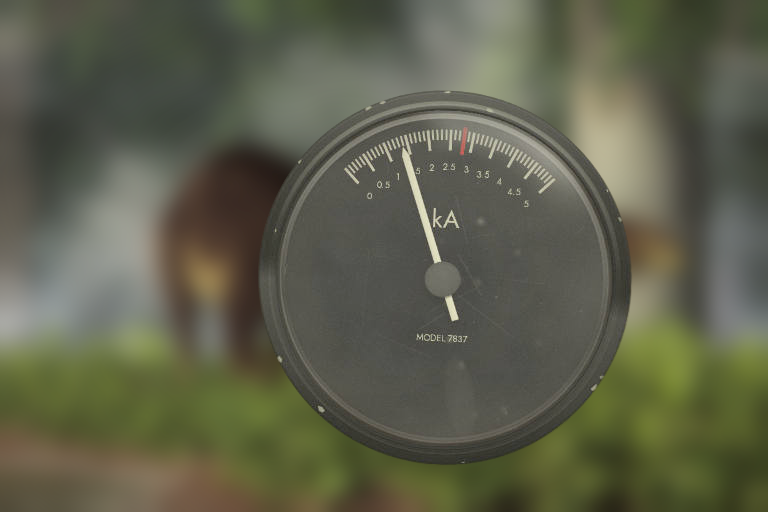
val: 1.4 kA
